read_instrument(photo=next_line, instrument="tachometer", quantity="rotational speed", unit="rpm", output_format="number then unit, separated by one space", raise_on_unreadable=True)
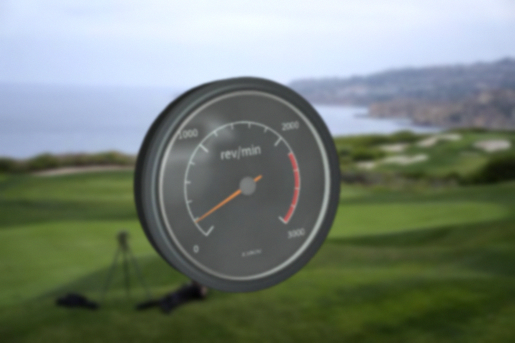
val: 200 rpm
